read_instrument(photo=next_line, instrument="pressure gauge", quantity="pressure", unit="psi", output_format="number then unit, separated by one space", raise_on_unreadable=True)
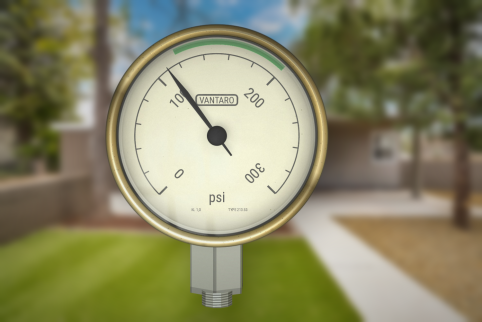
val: 110 psi
